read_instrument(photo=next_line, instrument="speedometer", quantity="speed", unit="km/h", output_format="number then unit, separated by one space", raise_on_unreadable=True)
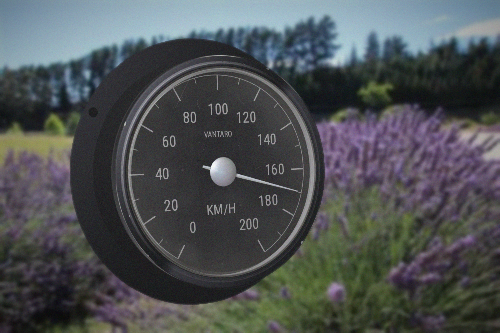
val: 170 km/h
